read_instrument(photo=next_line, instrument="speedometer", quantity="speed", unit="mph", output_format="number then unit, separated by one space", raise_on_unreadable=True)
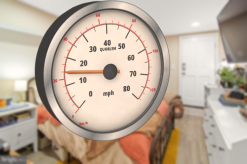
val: 15 mph
